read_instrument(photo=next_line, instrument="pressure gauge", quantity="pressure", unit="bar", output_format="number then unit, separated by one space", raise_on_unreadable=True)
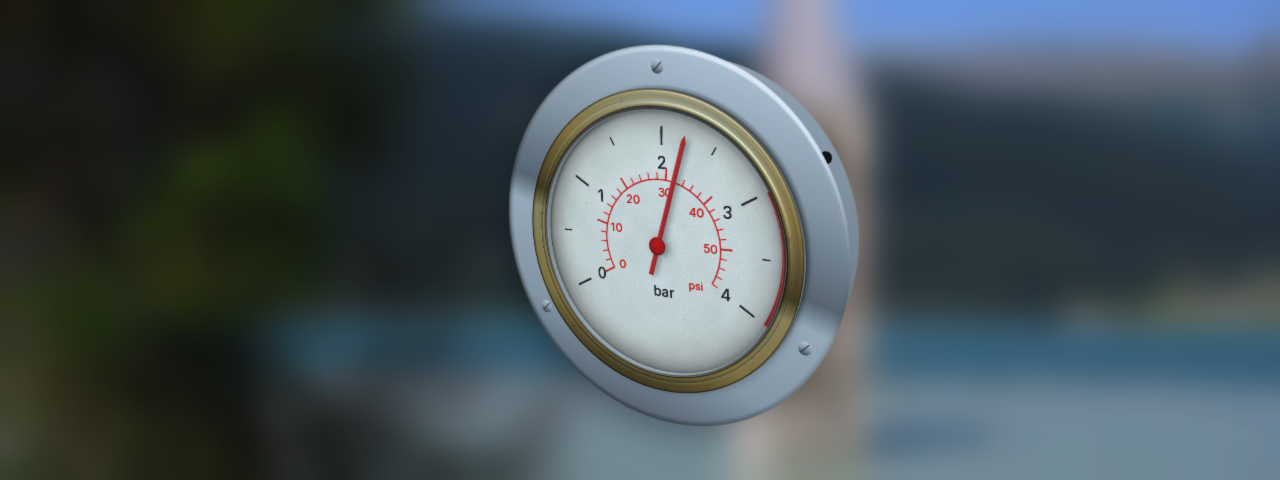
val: 2.25 bar
